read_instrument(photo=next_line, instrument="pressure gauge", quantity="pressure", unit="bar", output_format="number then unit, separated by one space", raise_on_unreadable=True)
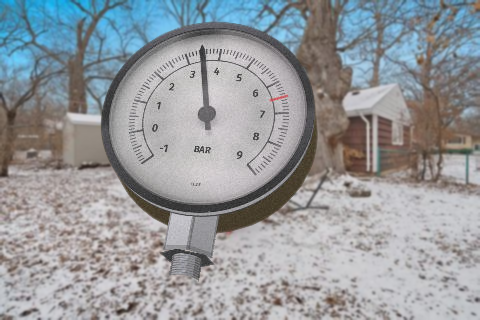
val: 3.5 bar
